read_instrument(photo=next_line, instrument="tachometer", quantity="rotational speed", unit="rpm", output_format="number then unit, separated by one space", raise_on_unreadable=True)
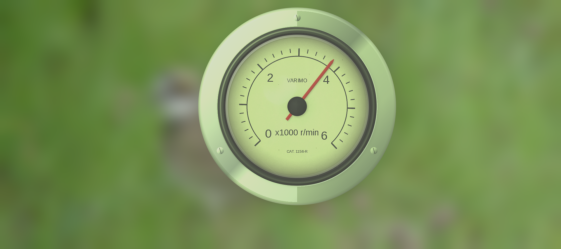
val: 3800 rpm
